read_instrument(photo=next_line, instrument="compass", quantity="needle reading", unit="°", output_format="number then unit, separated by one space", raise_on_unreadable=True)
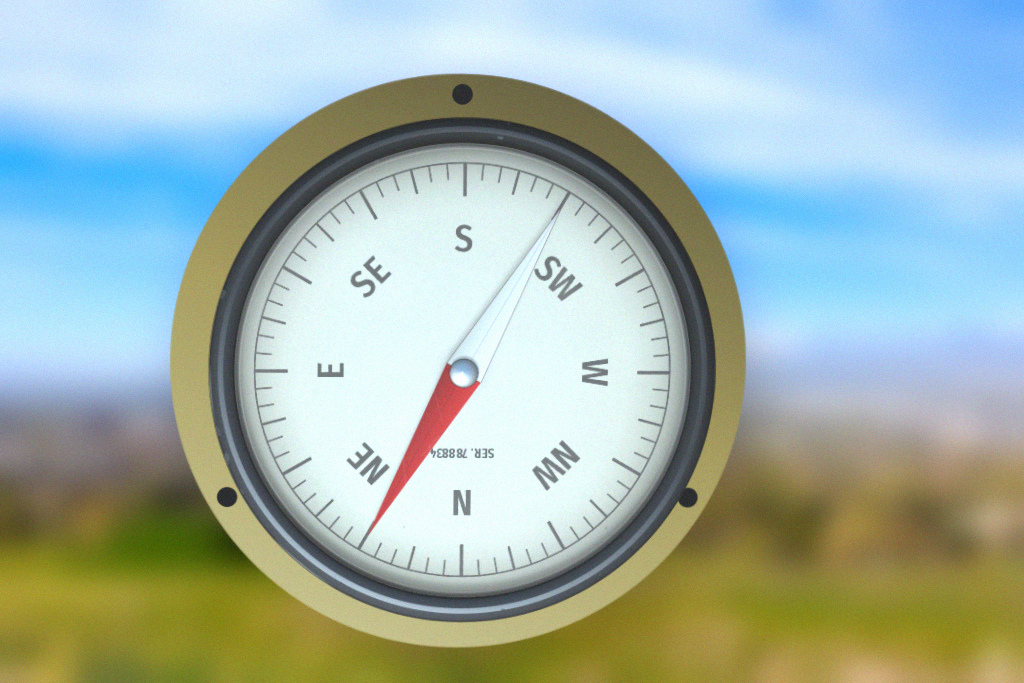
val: 30 °
